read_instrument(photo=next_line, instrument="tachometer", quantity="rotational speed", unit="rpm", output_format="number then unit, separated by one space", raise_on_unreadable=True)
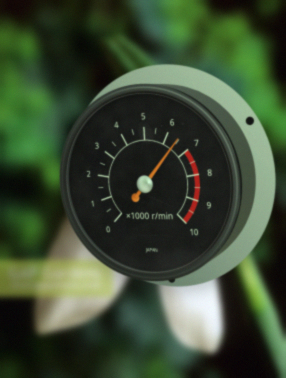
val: 6500 rpm
